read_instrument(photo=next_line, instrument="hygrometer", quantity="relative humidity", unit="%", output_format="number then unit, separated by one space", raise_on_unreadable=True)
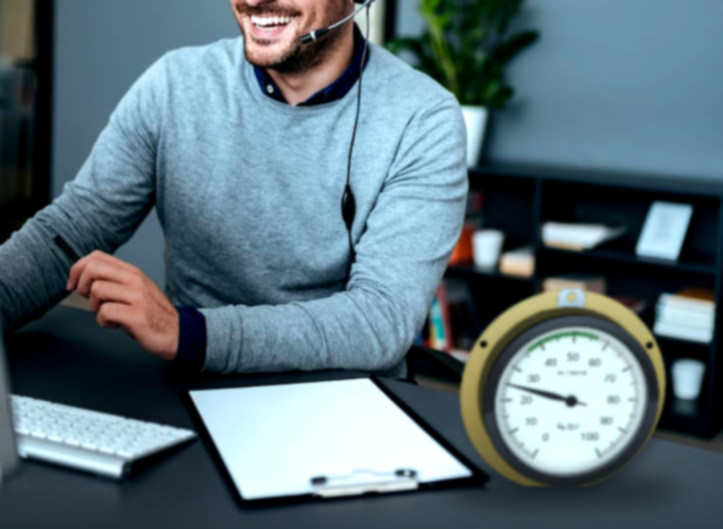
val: 25 %
